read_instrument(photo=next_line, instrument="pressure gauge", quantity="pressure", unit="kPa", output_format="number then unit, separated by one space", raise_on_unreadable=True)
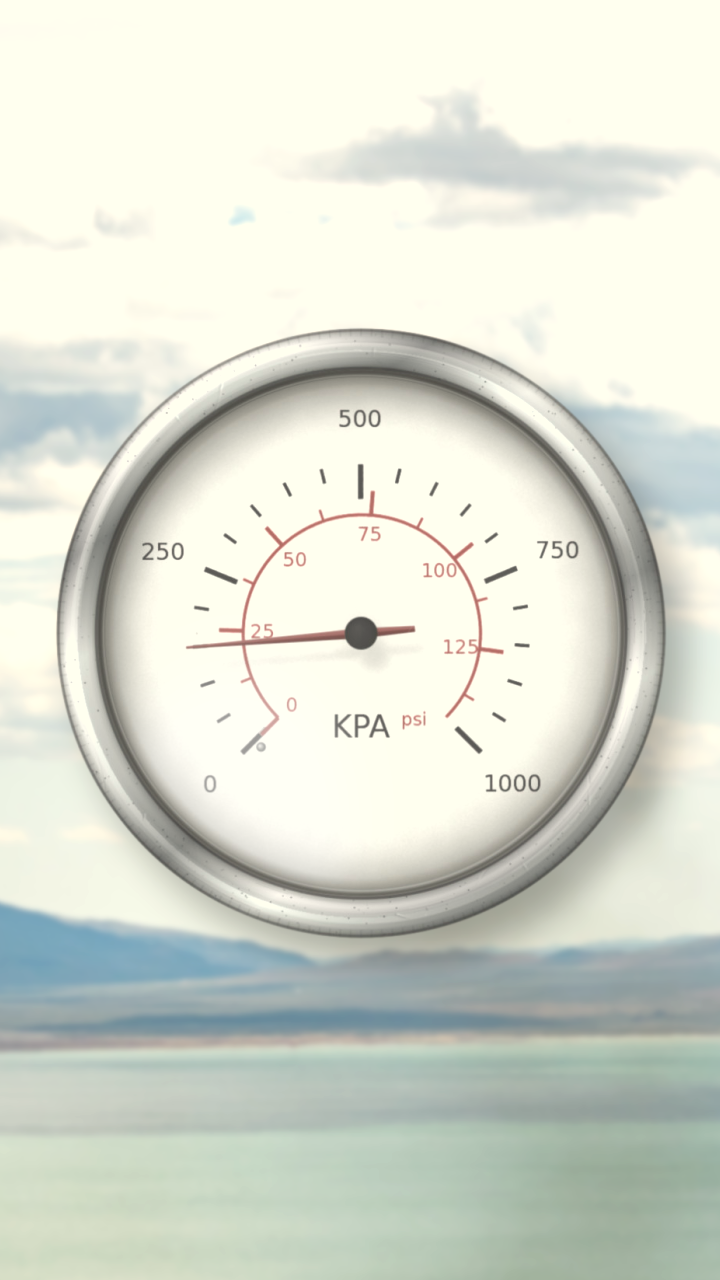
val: 150 kPa
